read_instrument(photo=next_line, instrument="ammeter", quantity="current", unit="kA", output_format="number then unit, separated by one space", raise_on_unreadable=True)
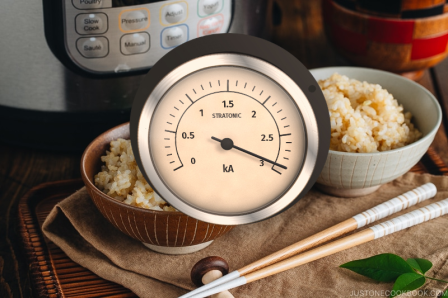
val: 2.9 kA
